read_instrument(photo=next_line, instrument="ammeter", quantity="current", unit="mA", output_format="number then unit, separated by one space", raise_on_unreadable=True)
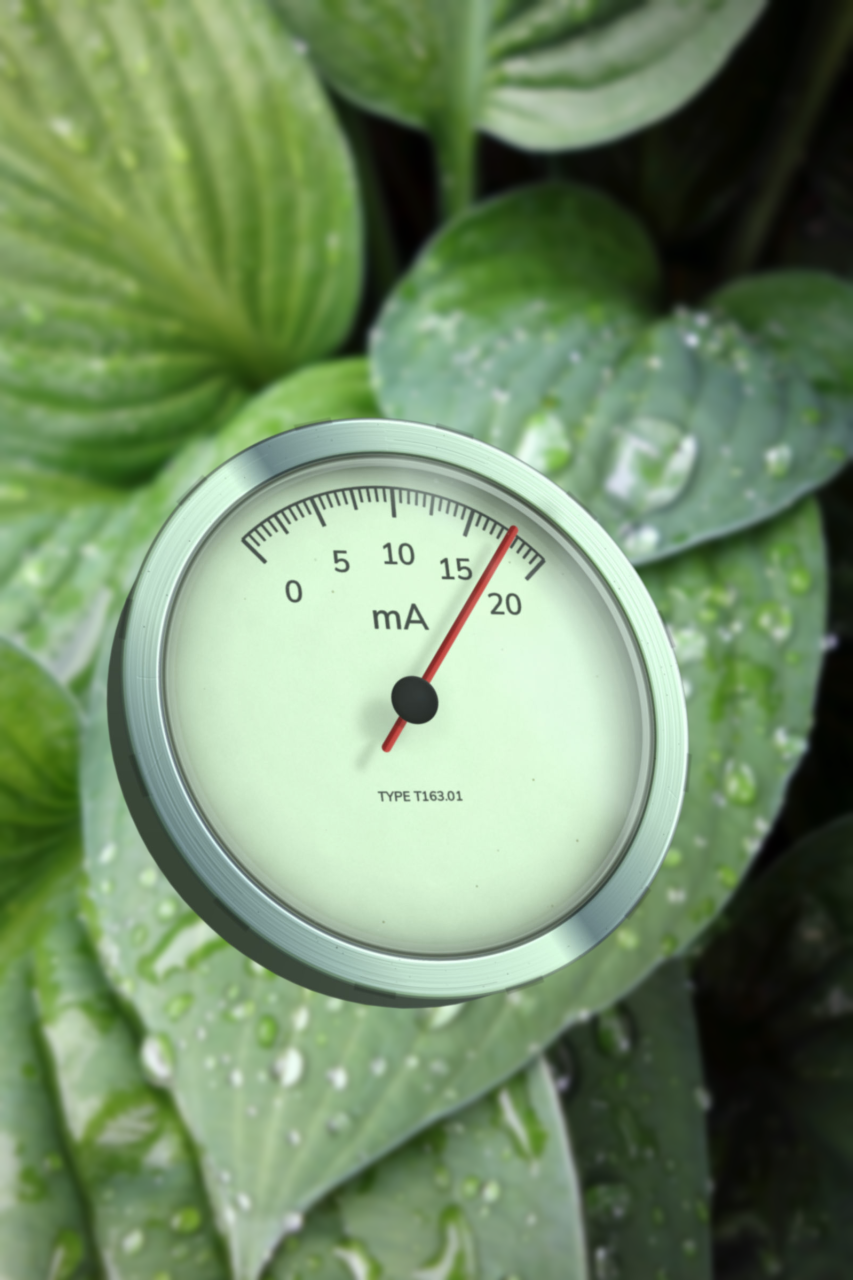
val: 17.5 mA
